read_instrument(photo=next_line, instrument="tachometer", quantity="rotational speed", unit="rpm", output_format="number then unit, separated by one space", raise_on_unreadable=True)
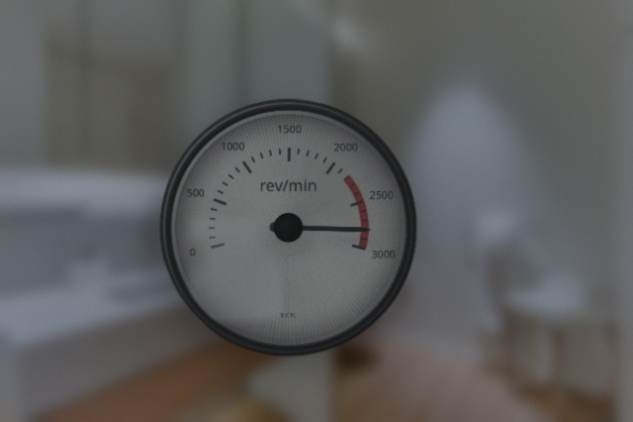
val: 2800 rpm
